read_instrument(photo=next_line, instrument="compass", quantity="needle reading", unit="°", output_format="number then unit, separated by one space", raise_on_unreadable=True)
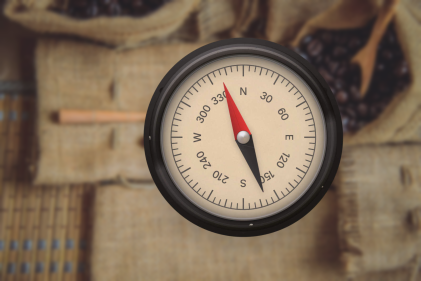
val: 340 °
